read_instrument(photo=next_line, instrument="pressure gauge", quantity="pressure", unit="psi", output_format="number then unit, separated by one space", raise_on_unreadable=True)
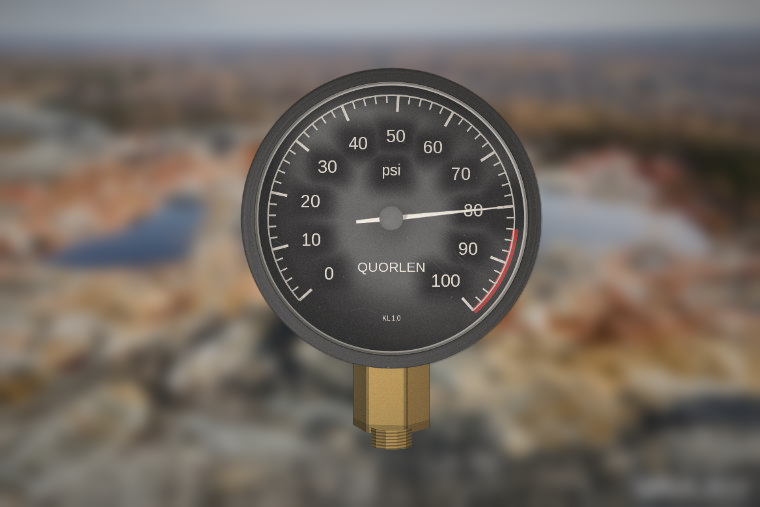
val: 80 psi
